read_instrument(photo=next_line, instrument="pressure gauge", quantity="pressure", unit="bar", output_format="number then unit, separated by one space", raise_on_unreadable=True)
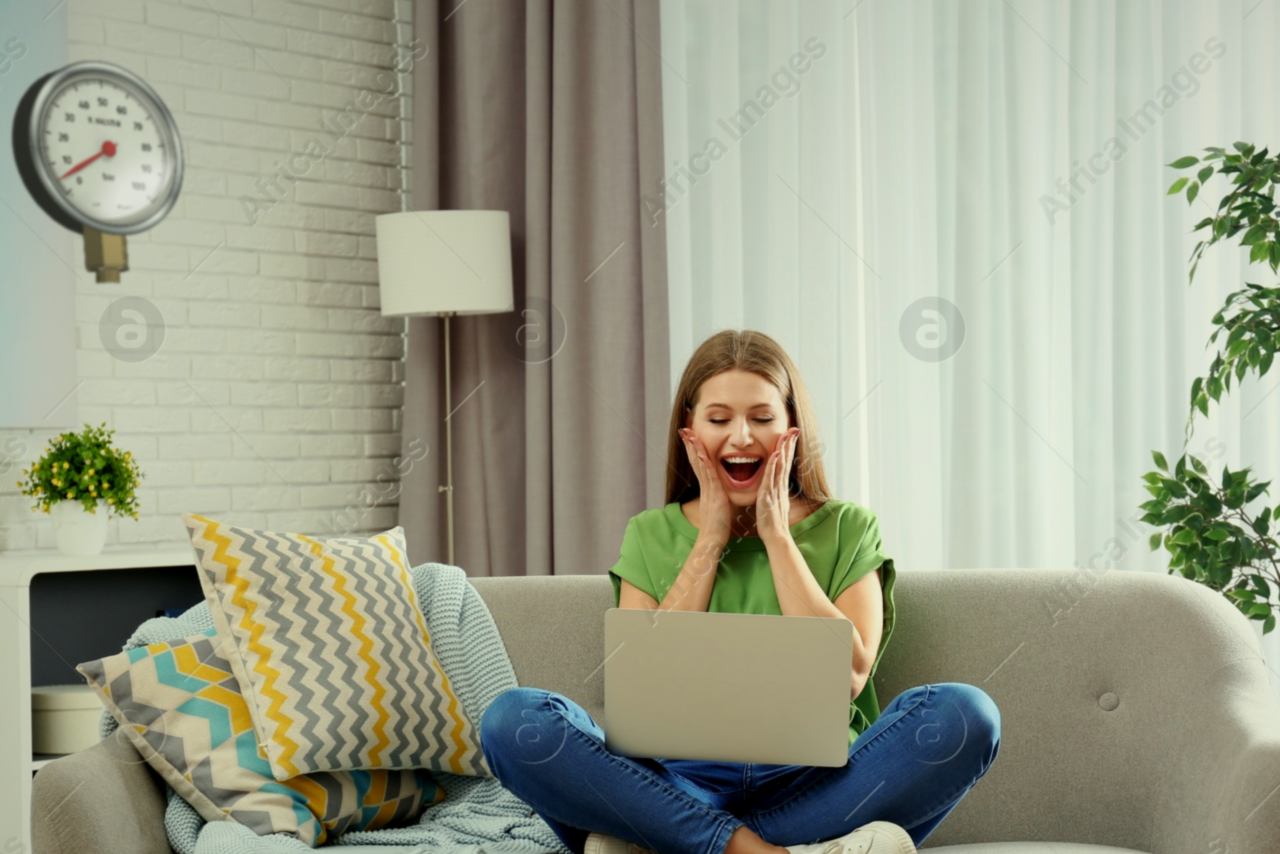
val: 5 bar
